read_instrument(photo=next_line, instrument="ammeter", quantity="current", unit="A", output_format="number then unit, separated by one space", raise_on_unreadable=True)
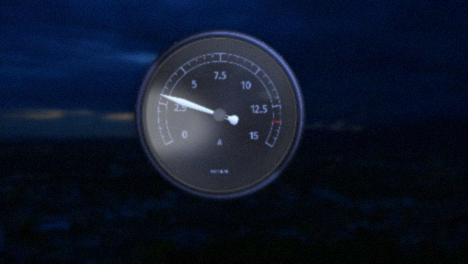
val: 3 A
